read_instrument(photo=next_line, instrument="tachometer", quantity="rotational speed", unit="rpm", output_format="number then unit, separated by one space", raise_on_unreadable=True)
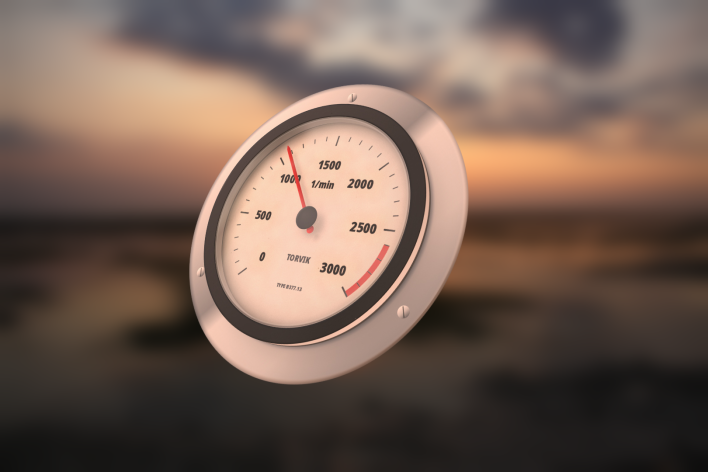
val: 1100 rpm
